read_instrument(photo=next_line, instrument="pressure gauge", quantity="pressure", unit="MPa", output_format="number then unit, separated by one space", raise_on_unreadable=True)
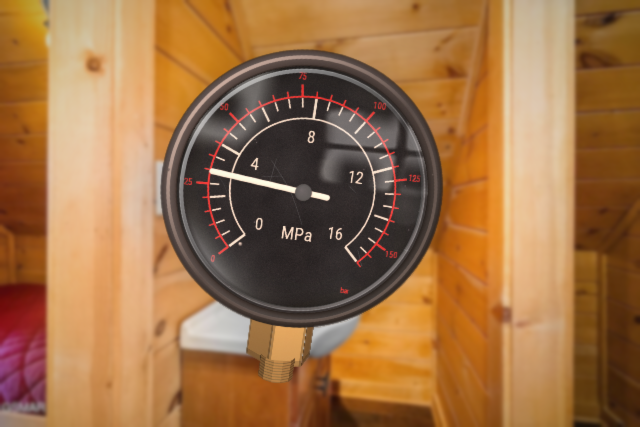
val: 3 MPa
